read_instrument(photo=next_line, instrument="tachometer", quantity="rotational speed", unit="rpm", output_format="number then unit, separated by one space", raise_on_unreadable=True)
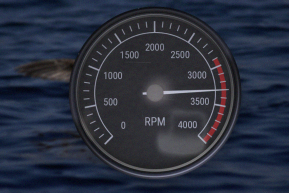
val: 3300 rpm
